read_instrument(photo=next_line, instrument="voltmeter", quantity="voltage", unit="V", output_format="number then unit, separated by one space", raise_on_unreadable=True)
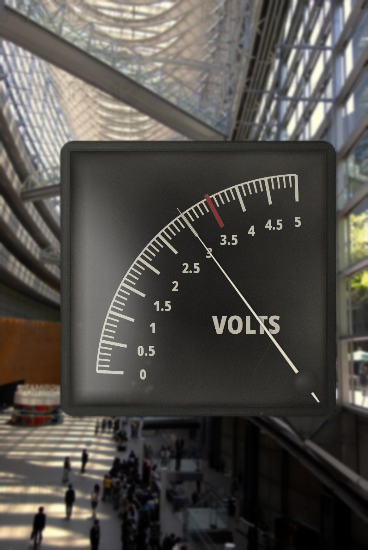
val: 3 V
